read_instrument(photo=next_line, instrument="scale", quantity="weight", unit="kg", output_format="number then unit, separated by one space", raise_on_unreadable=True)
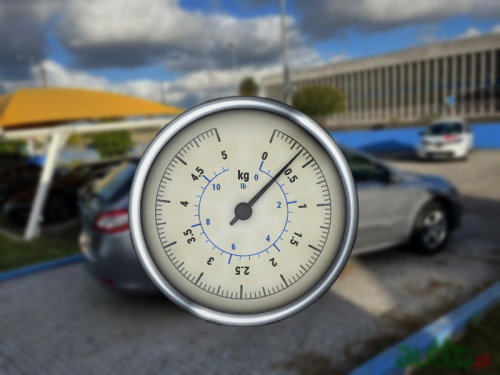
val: 0.35 kg
